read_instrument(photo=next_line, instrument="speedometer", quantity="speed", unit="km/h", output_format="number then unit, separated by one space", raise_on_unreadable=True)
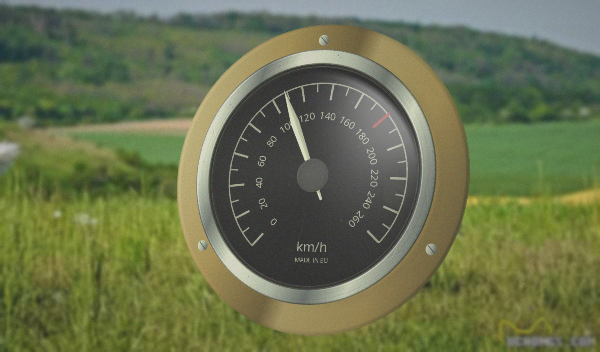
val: 110 km/h
